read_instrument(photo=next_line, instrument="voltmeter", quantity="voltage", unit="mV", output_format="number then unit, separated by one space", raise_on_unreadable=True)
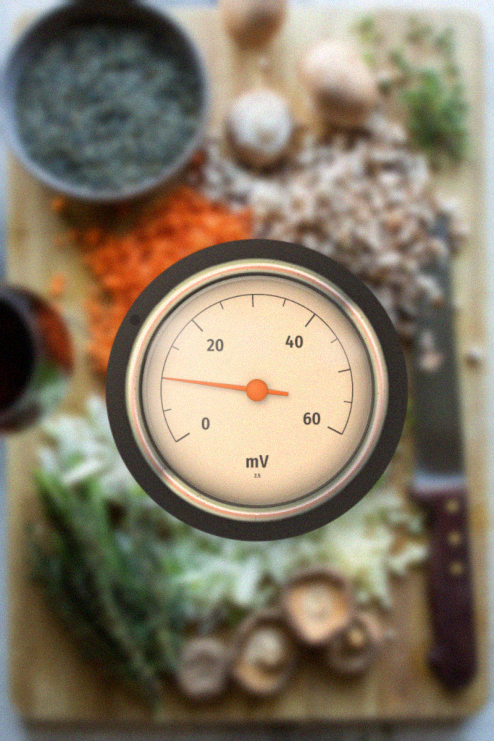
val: 10 mV
